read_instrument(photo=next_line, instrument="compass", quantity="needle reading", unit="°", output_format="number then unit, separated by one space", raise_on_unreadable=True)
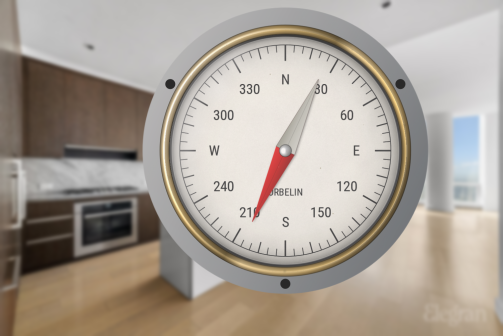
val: 205 °
